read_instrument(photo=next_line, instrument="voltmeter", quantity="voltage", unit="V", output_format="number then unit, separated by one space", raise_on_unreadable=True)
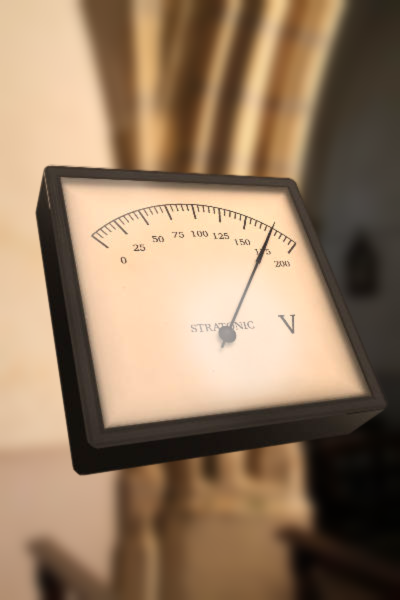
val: 175 V
